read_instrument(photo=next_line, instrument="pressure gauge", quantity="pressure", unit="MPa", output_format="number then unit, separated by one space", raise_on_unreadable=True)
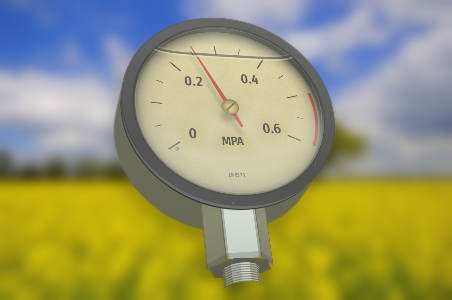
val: 0.25 MPa
